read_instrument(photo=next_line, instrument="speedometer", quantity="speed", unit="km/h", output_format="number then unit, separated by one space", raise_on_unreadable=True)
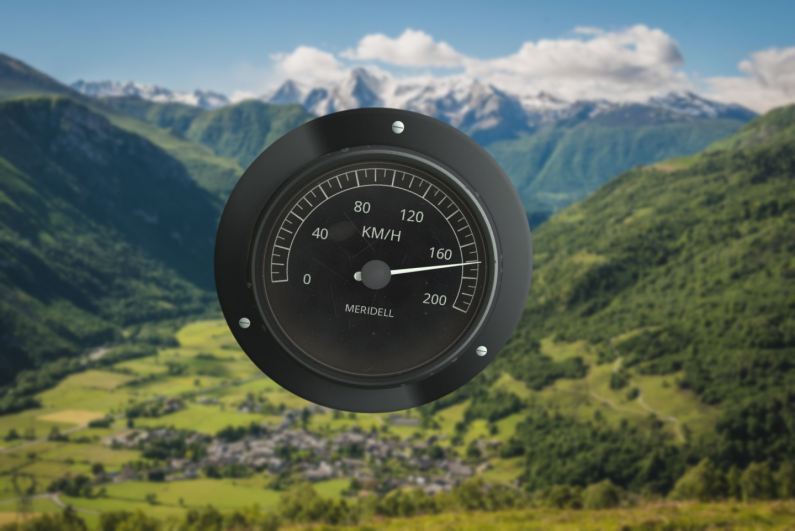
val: 170 km/h
